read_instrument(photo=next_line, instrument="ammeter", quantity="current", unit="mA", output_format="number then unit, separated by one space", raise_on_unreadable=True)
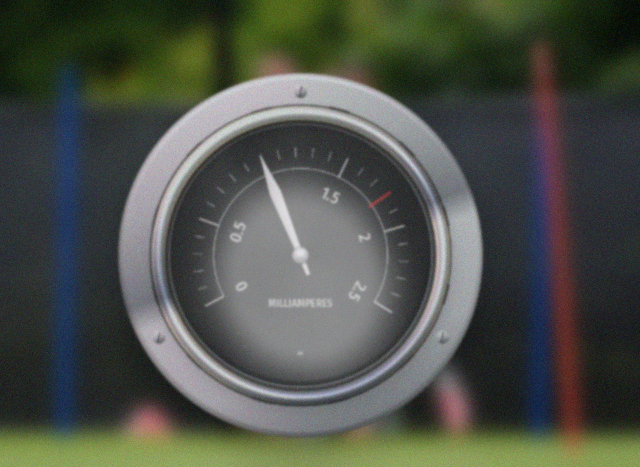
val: 1 mA
